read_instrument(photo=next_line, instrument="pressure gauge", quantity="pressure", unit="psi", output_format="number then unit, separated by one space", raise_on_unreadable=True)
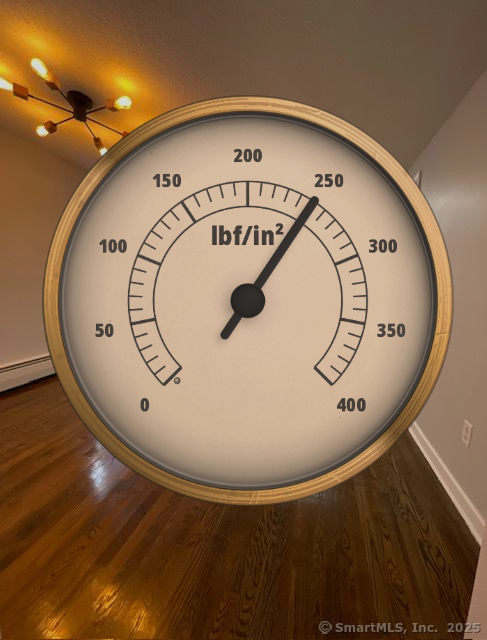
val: 250 psi
